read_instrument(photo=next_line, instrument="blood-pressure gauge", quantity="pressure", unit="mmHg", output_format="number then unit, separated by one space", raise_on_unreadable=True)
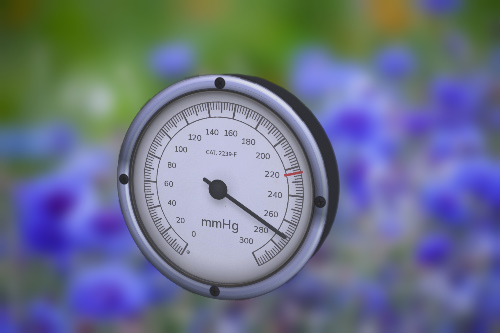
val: 270 mmHg
